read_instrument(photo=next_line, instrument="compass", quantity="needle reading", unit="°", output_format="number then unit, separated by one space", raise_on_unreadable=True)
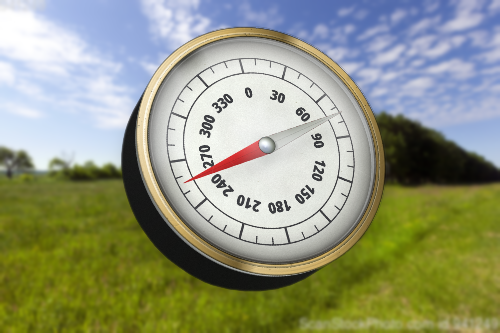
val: 255 °
